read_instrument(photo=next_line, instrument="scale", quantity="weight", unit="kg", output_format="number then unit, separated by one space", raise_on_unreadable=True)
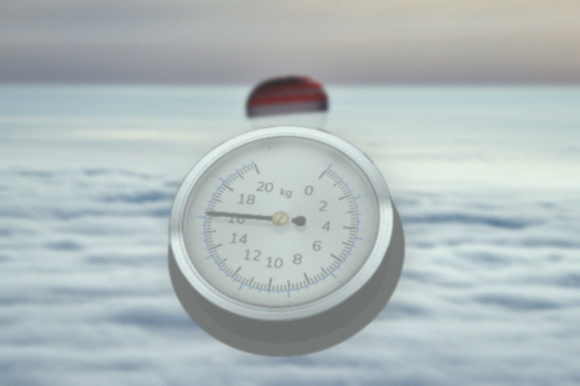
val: 16 kg
